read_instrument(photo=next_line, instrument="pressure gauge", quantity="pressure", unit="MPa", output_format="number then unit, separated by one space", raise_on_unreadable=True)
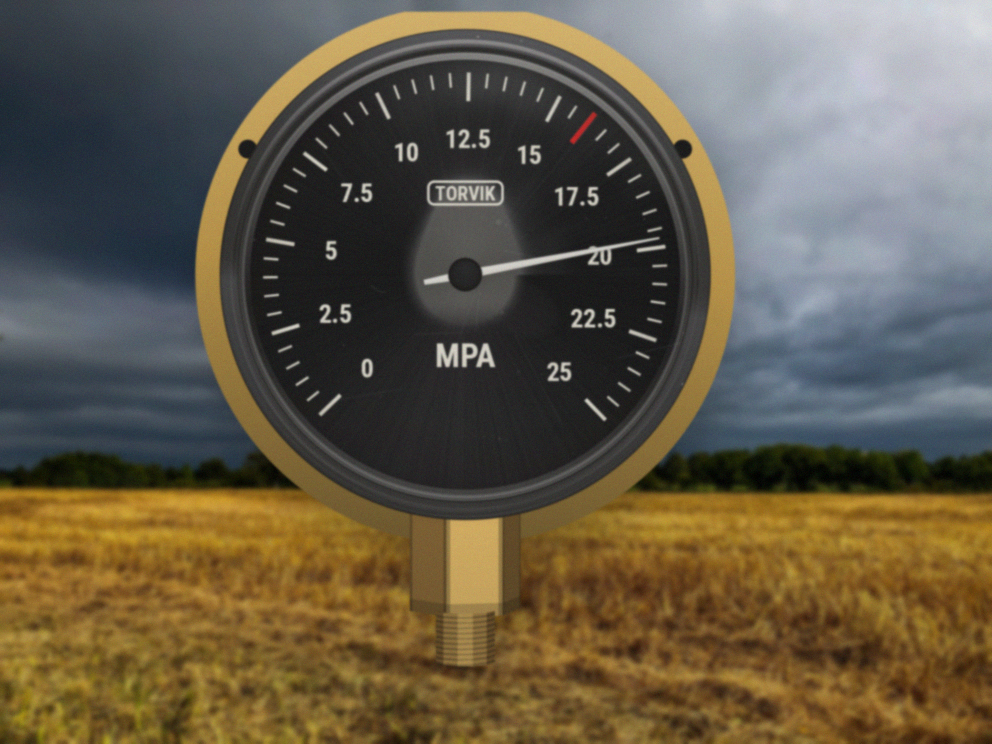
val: 19.75 MPa
